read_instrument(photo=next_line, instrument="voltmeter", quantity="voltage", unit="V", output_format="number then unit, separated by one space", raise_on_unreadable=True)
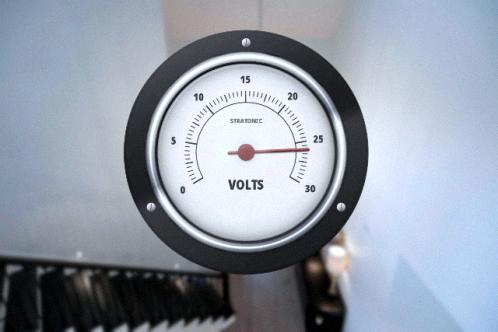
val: 26 V
